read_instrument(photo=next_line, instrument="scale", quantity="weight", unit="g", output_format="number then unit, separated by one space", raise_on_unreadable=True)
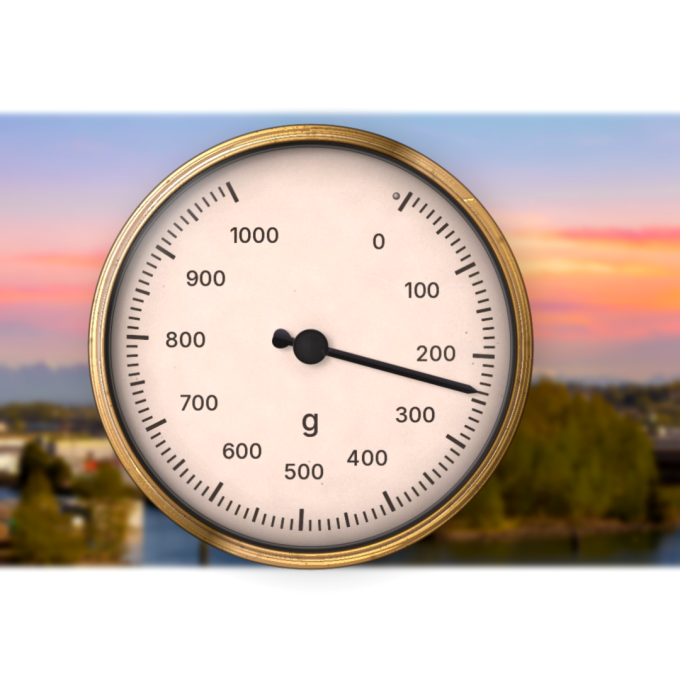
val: 240 g
